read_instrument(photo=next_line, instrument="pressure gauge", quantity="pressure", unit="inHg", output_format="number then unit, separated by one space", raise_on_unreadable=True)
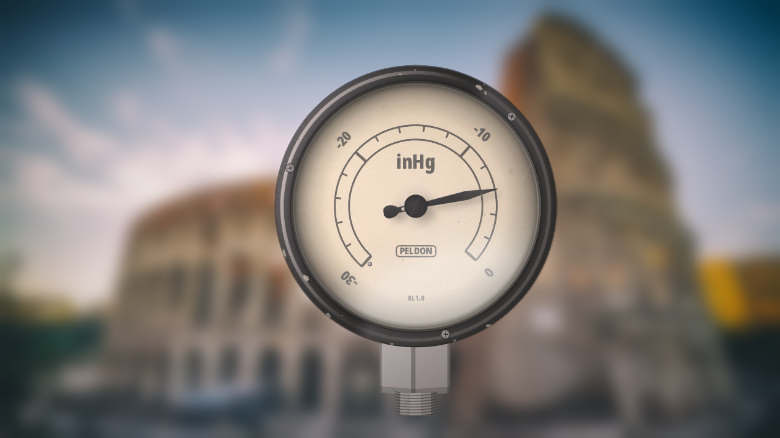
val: -6 inHg
